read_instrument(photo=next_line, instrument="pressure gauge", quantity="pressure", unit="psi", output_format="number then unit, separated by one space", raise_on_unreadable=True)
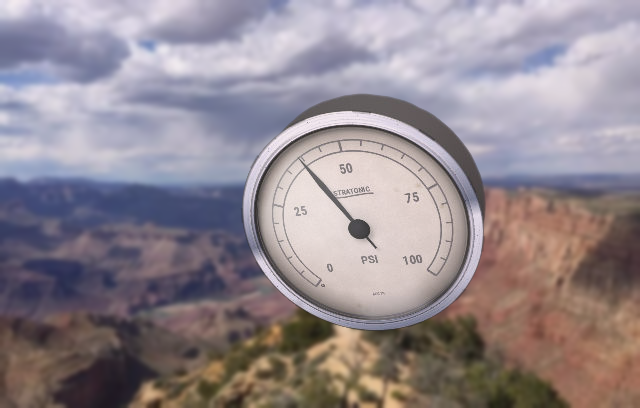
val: 40 psi
